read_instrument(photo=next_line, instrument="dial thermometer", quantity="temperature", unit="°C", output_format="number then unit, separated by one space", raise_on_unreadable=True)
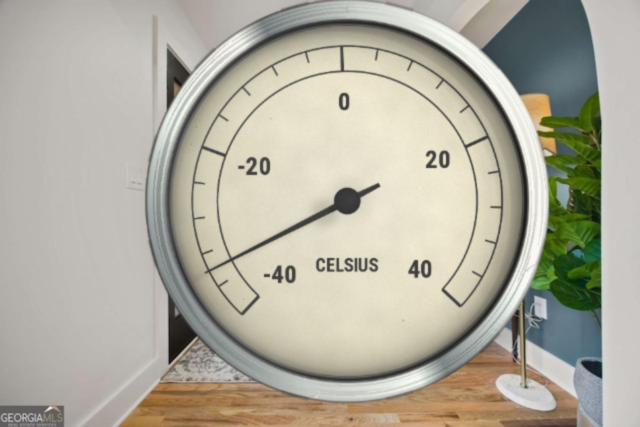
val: -34 °C
